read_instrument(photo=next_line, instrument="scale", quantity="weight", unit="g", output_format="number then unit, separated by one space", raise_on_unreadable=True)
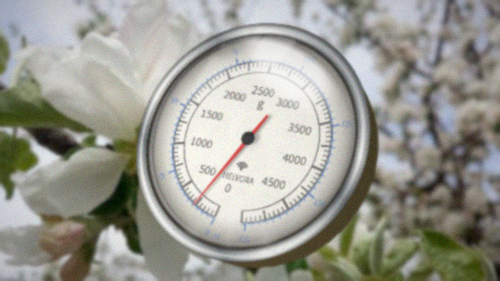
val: 250 g
